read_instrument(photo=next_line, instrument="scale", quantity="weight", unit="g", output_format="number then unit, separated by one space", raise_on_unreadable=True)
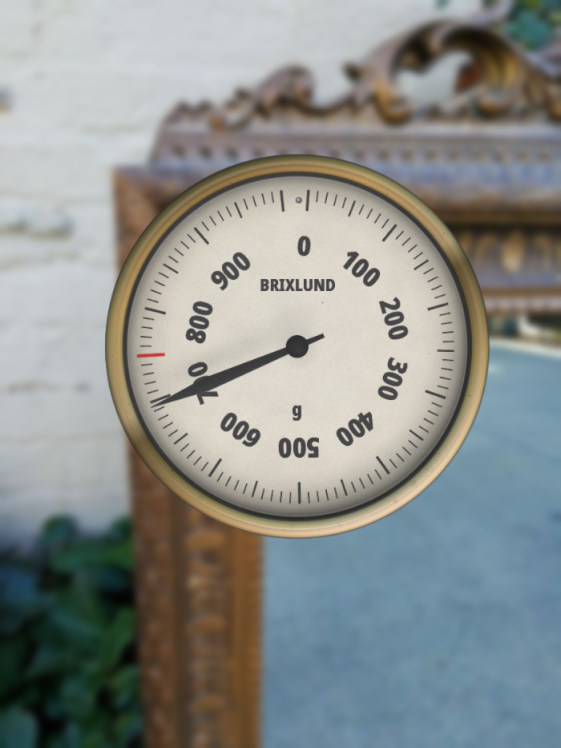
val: 695 g
